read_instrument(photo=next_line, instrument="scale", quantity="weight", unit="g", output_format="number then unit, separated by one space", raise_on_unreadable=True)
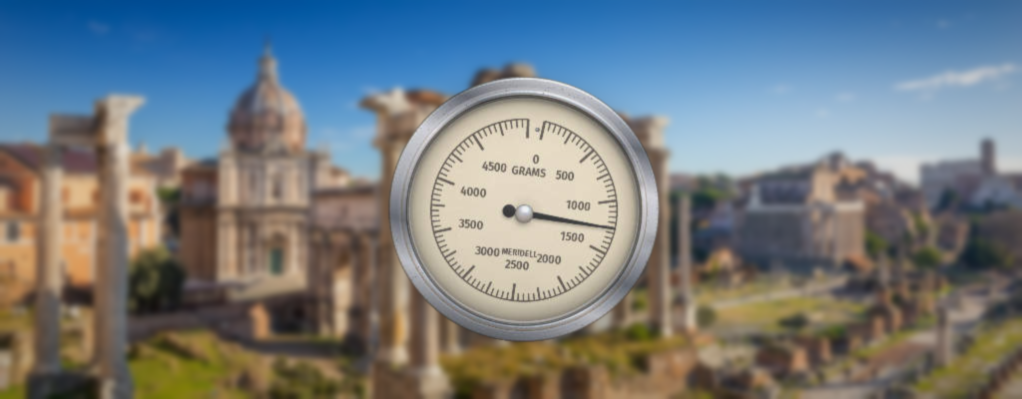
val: 1250 g
